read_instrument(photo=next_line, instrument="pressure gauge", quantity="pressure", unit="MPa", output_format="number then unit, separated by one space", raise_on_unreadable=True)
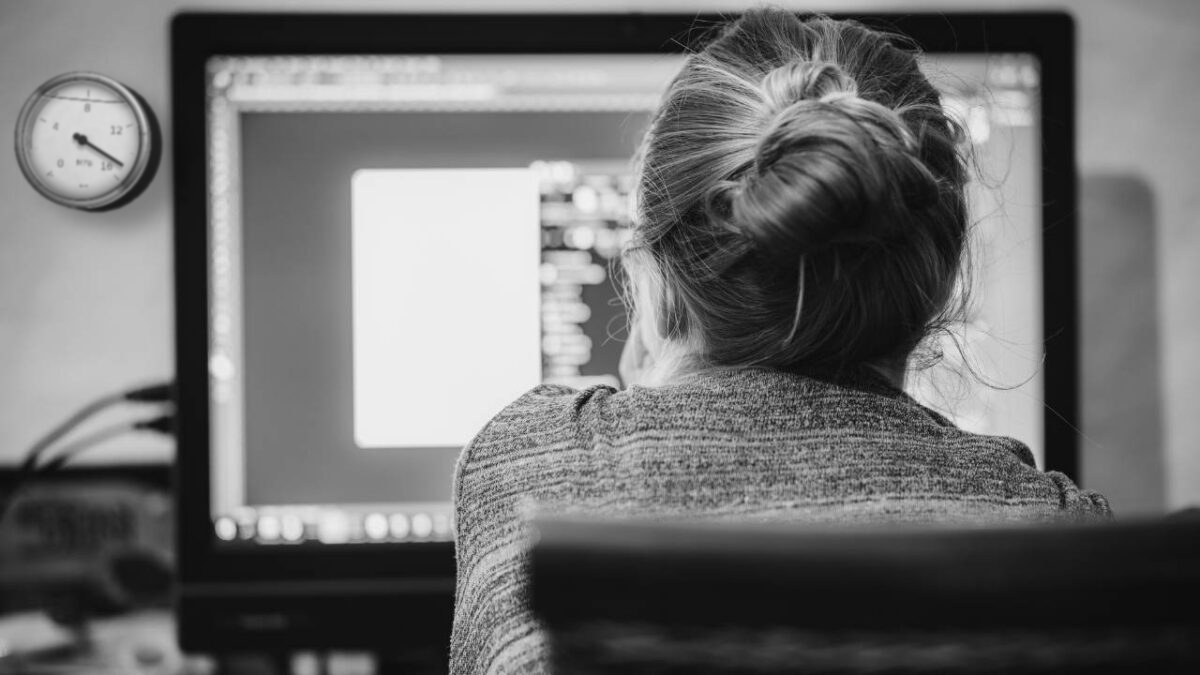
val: 15 MPa
